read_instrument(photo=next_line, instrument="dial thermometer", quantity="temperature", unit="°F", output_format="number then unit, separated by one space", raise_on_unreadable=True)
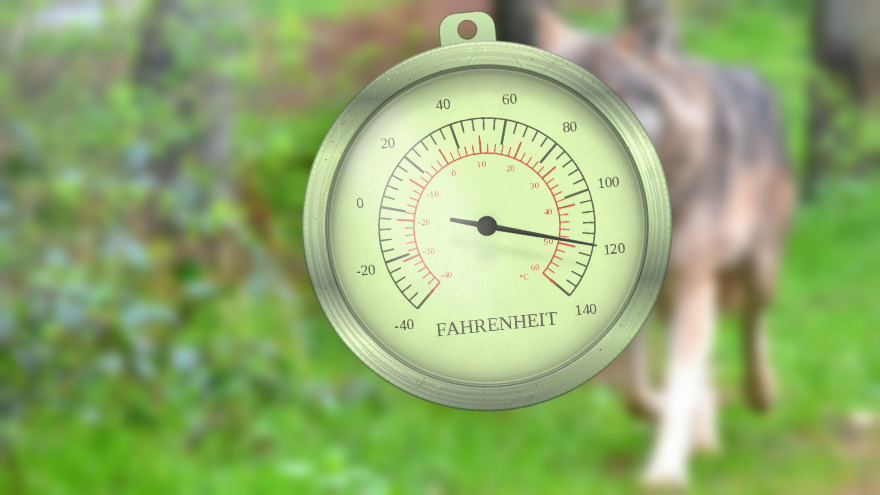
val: 120 °F
